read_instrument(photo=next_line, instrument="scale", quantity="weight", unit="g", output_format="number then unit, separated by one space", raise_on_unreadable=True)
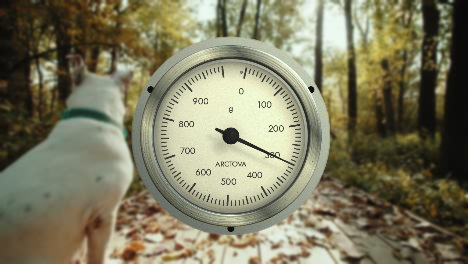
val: 300 g
